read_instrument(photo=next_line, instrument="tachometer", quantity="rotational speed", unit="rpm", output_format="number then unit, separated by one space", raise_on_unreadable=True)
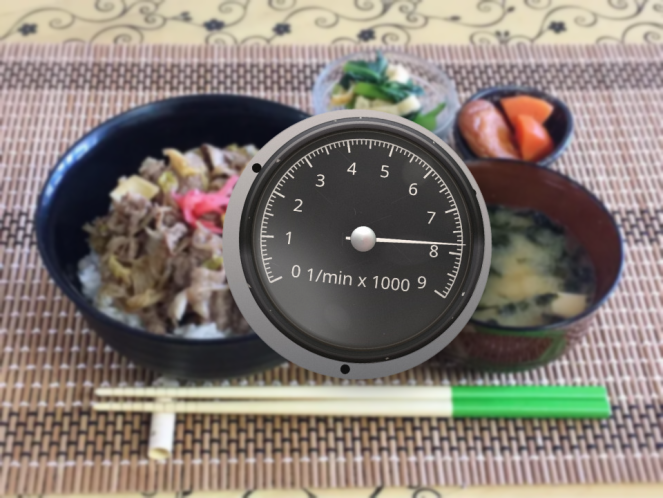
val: 7800 rpm
